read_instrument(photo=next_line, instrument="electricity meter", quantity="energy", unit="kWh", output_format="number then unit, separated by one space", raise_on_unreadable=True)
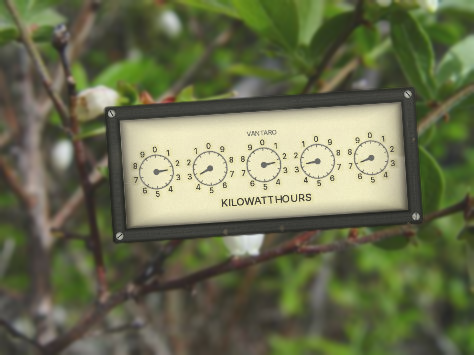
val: 23227 kWh
